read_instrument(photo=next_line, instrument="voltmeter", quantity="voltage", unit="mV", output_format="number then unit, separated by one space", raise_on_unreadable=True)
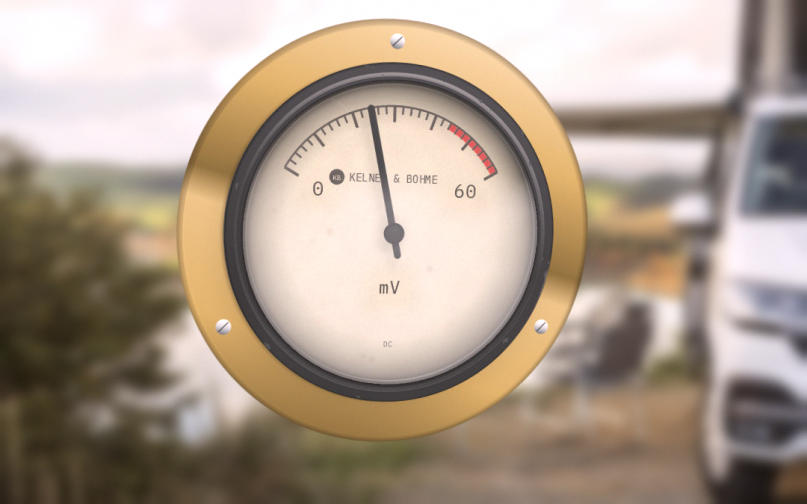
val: 24 mV
